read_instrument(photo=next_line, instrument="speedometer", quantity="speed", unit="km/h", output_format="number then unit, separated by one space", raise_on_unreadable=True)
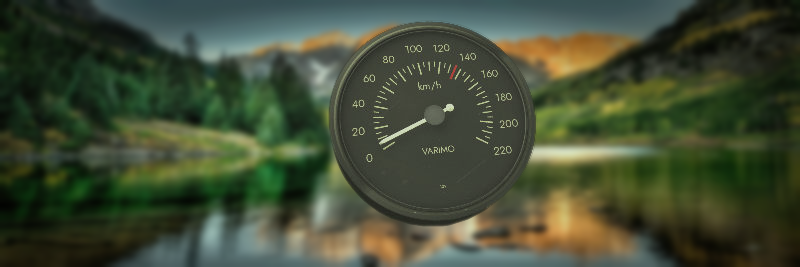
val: 5 km/h
